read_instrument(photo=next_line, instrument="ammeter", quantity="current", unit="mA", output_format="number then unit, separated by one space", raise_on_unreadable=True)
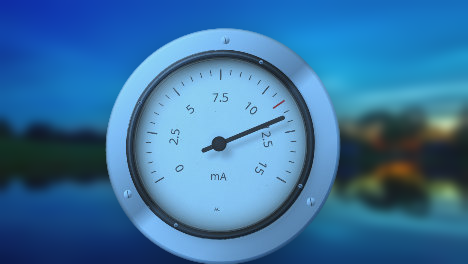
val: 11.75 mA
